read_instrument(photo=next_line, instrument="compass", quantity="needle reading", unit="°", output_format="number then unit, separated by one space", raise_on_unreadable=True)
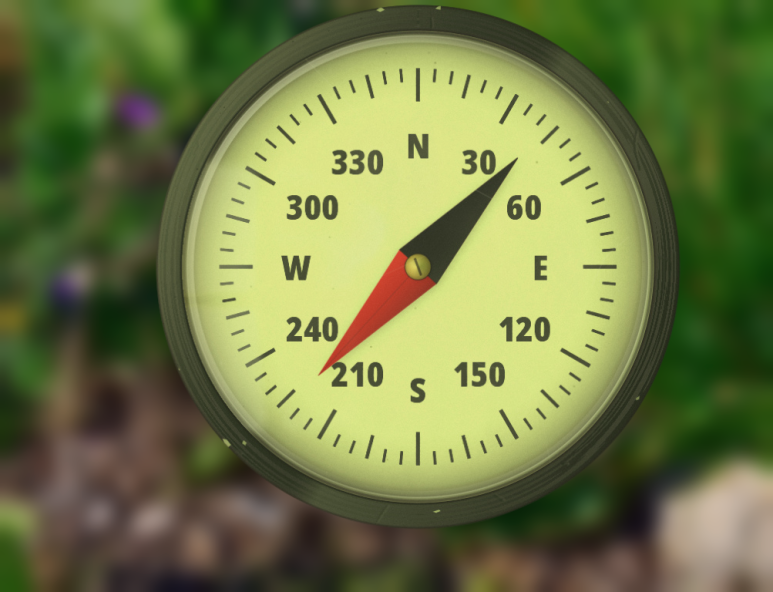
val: 222.5 °
